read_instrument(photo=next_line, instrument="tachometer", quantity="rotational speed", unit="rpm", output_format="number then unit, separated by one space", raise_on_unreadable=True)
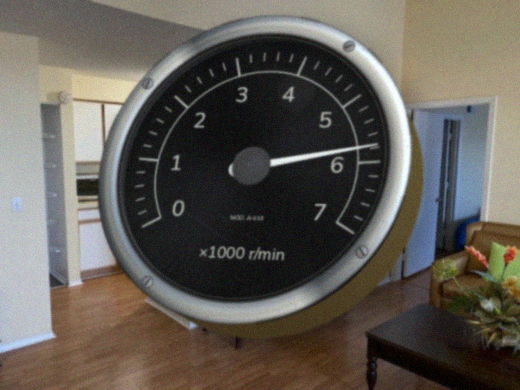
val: 5800 rpm
